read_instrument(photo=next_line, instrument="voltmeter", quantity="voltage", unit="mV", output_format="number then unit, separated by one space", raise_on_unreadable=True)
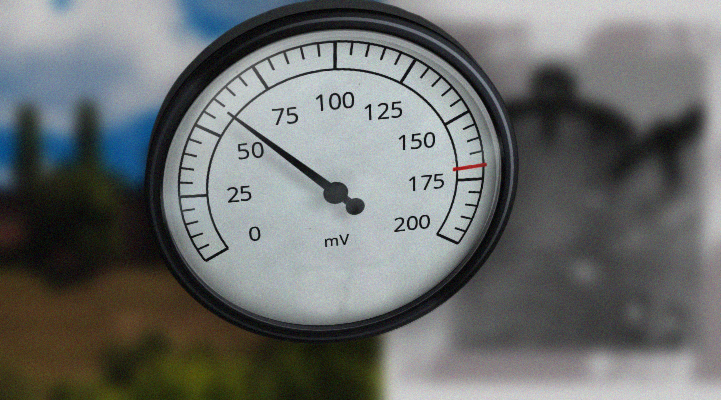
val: 60 mV
